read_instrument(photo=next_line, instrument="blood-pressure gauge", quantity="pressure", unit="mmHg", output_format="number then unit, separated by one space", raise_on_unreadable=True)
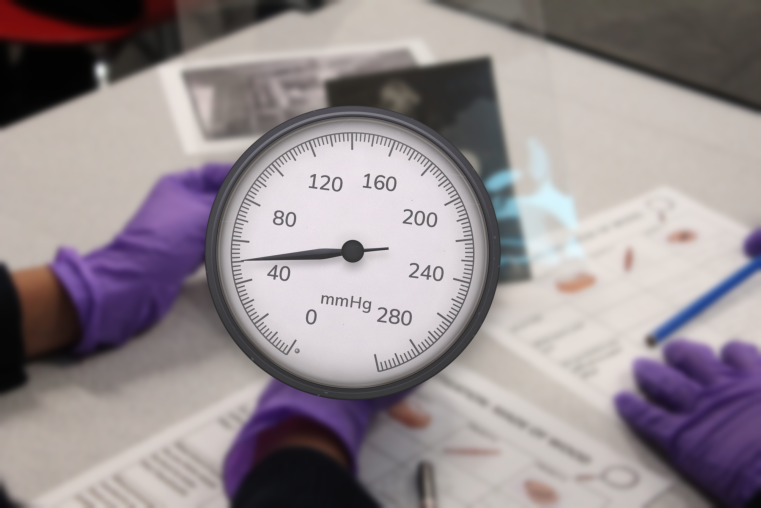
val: 50 mmHg
